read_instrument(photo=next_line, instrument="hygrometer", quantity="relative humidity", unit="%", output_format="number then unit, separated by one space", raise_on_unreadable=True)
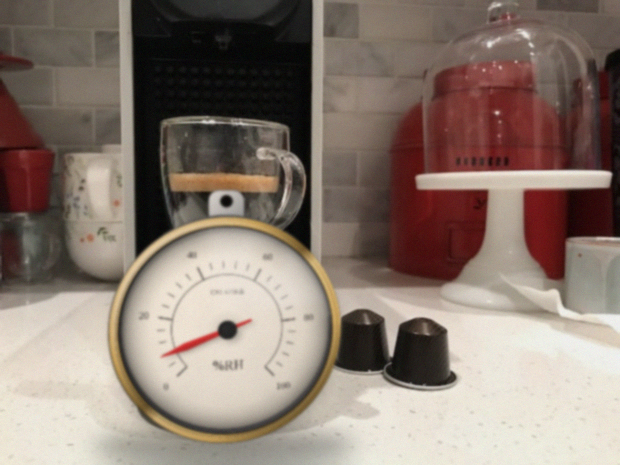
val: 8 %
